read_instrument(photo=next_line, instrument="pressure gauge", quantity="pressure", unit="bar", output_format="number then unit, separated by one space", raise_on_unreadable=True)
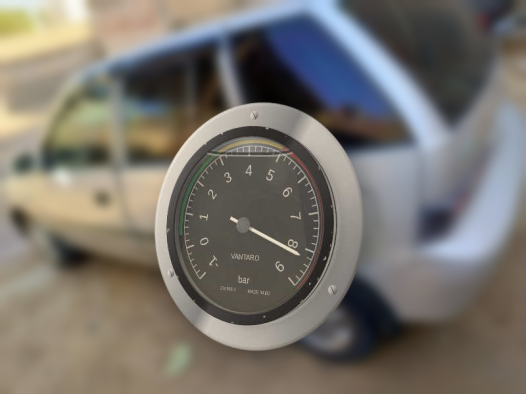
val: 8.2 bar
